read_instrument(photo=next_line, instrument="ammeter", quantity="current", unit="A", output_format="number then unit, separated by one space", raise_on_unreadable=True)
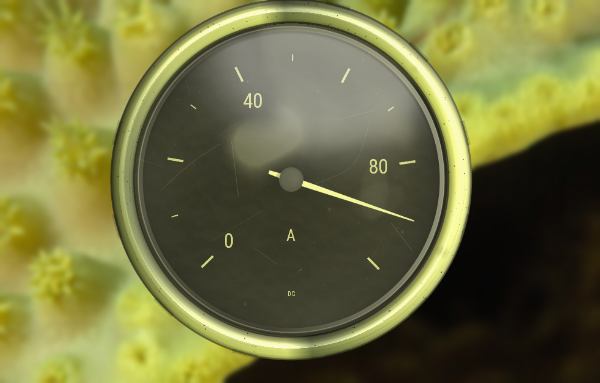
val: 90 A
